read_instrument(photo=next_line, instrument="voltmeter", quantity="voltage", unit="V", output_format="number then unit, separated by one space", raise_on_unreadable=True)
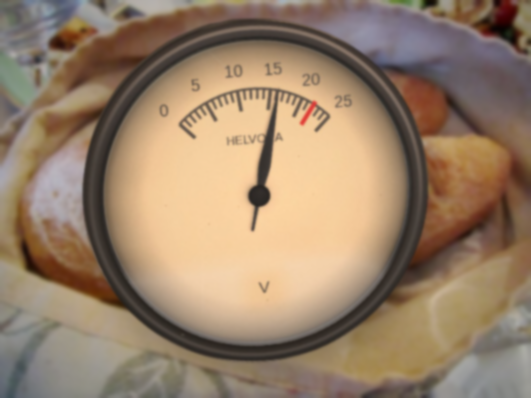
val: 16 V
